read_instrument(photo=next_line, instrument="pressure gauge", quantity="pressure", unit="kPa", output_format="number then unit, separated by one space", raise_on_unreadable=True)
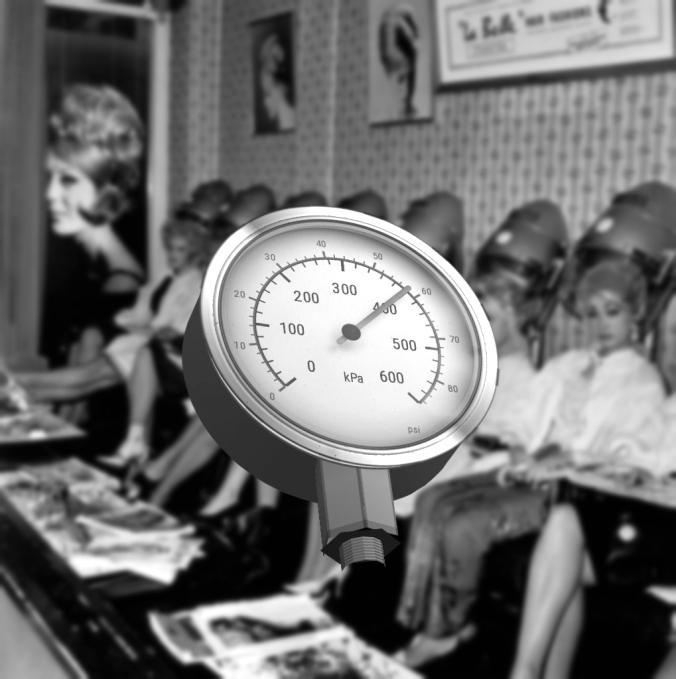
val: 400 kPa
